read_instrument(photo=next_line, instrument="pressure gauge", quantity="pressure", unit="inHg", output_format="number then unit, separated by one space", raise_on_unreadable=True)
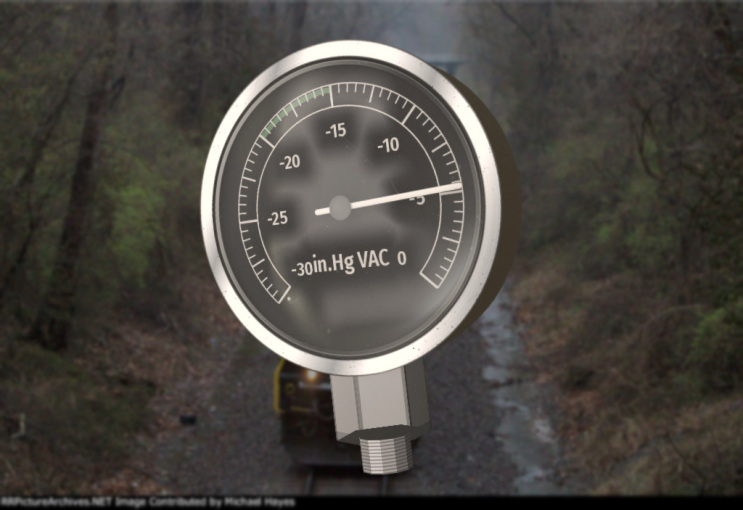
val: -5.25 inHg
